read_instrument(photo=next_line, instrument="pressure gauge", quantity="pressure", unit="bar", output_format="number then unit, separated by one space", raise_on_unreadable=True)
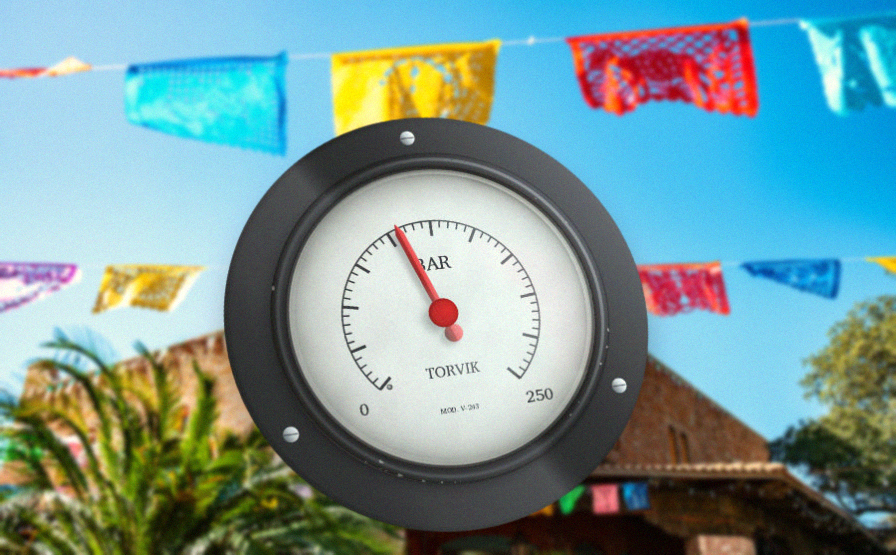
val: 105 bar
